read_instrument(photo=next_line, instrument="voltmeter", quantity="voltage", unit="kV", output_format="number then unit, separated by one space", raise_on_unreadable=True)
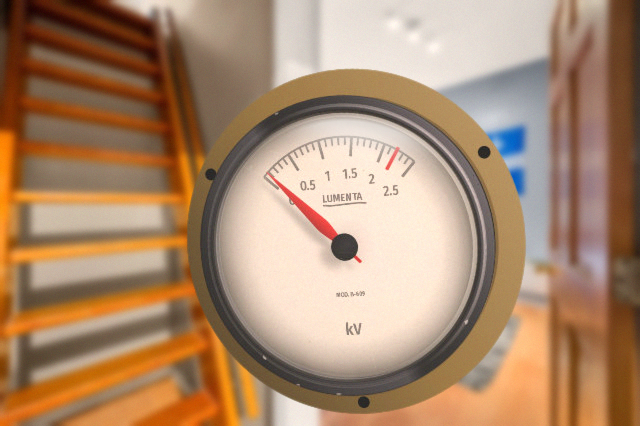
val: 0.1 kV
